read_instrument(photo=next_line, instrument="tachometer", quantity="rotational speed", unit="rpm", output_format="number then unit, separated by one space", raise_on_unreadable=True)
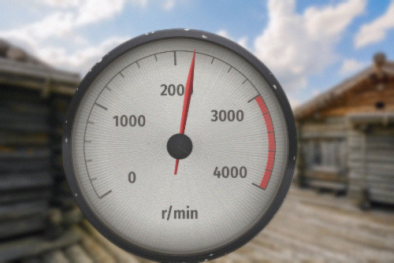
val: 2200 rpm
